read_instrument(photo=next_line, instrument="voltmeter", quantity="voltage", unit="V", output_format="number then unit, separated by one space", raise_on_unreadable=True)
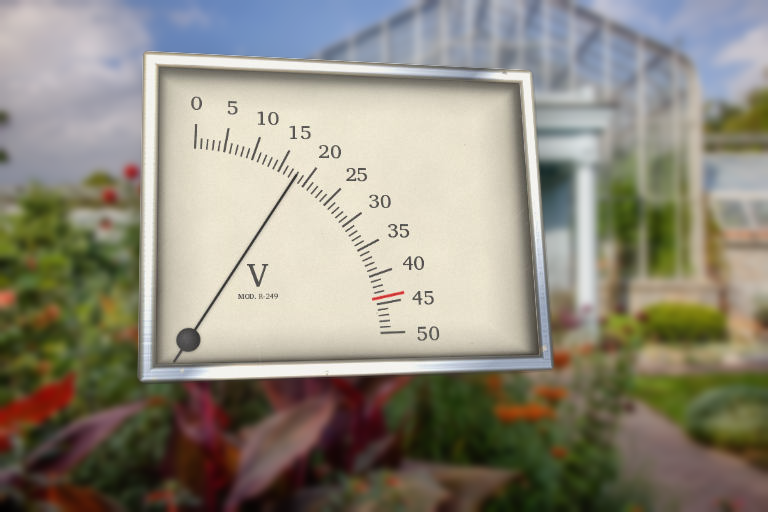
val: 18 V
